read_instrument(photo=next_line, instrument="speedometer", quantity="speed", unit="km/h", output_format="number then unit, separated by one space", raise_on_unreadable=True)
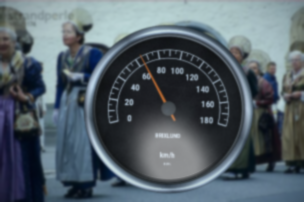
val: 65 km/h
